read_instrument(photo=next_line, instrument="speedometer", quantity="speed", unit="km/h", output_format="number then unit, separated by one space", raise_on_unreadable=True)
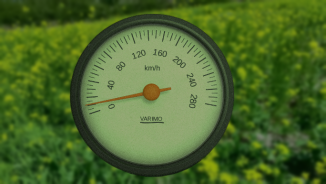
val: 10 km/h
